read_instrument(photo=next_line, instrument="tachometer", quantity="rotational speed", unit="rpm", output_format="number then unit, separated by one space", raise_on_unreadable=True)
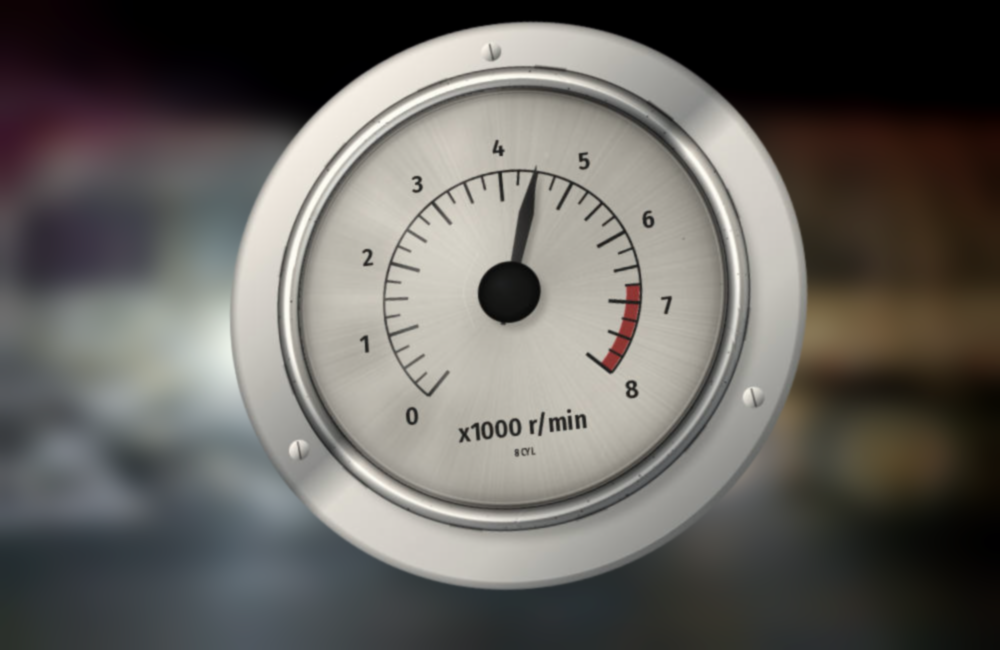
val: 4500 rpm
